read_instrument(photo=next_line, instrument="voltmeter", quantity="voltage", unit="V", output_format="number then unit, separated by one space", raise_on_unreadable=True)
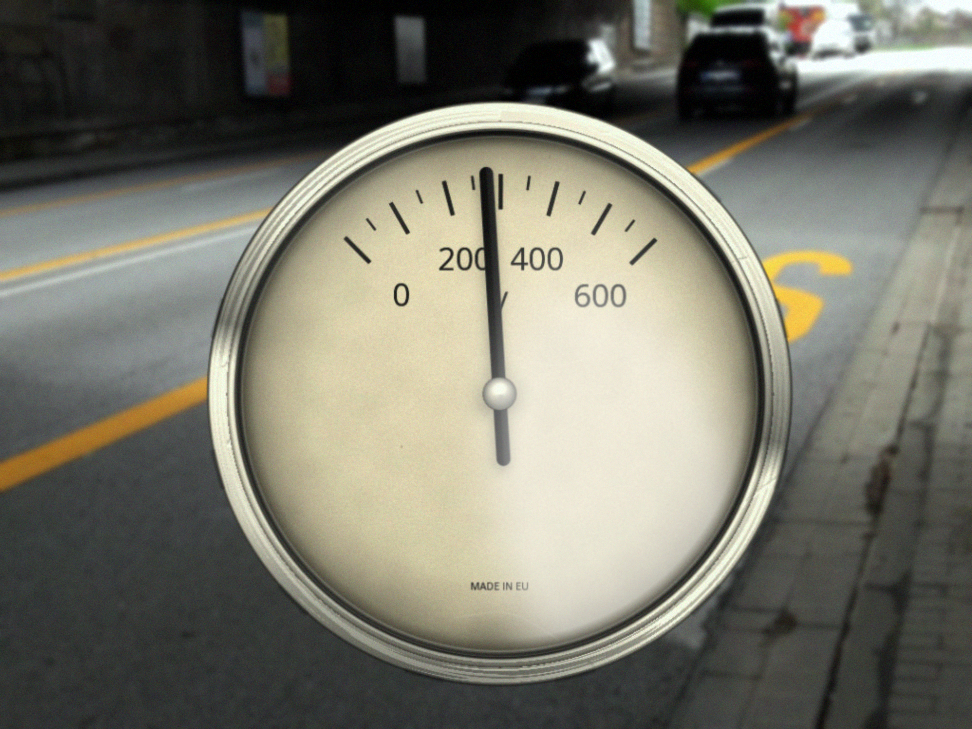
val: 275 V
